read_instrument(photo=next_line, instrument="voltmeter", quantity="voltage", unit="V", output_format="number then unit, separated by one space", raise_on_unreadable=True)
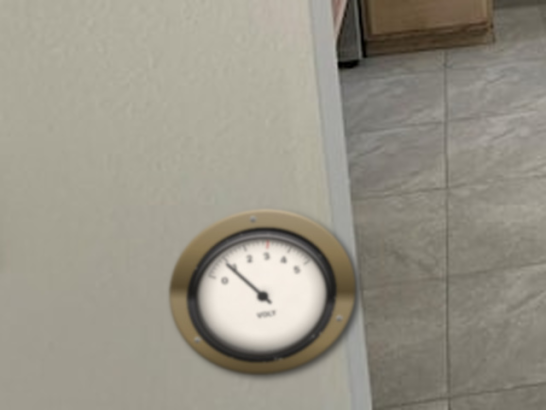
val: 1 V
